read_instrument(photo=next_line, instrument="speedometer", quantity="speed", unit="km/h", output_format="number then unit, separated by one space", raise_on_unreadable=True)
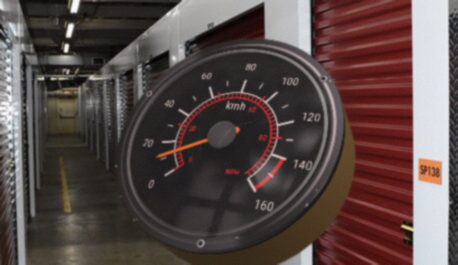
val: 10 km/h
